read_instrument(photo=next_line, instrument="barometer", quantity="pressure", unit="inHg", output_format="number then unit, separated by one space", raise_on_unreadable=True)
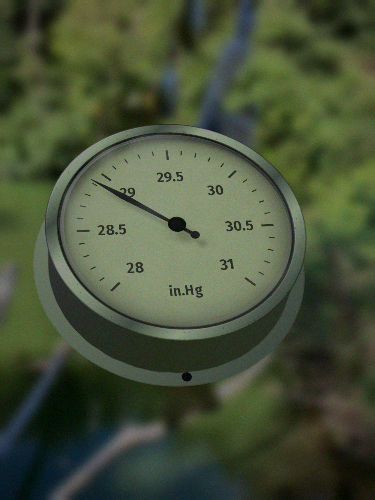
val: 28.9 inHg
